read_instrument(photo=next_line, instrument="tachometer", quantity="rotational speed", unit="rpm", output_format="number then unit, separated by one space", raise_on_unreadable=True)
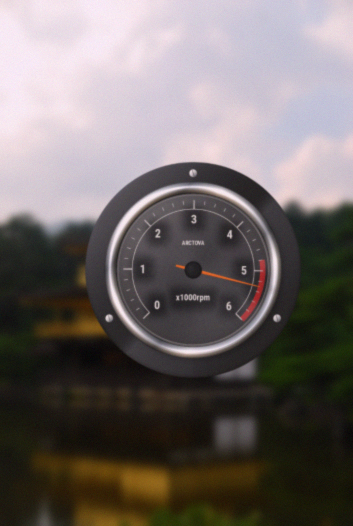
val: 5300 rpm
